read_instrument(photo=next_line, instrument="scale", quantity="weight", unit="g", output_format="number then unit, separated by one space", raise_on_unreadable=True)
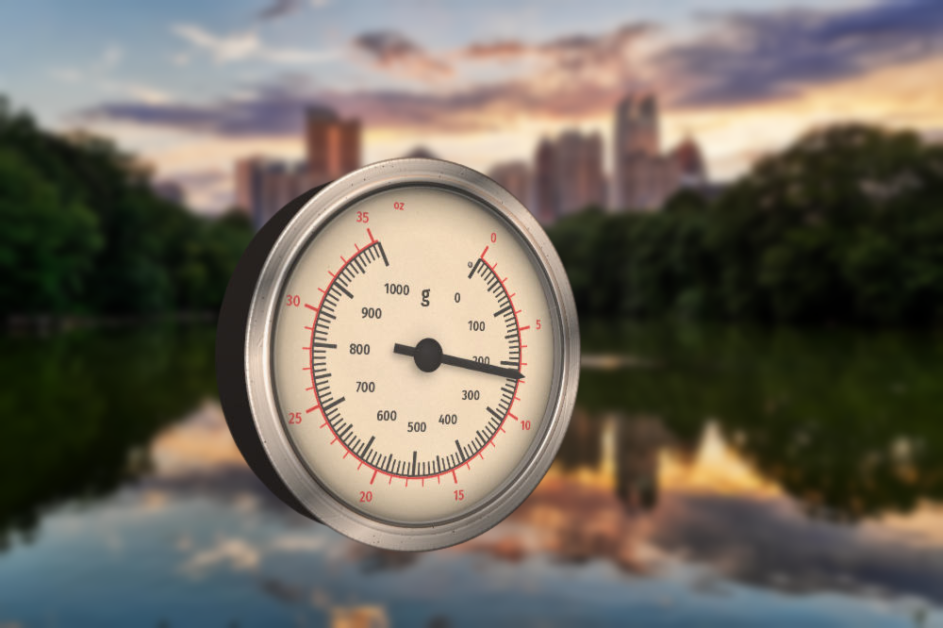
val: 220 g
